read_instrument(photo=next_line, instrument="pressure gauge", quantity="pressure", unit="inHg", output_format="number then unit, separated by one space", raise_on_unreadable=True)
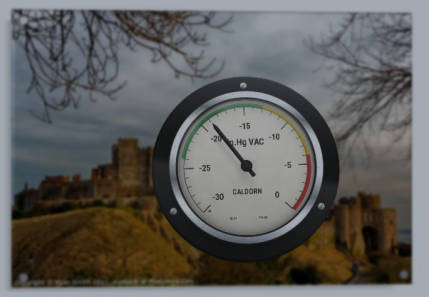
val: -19 inHg
